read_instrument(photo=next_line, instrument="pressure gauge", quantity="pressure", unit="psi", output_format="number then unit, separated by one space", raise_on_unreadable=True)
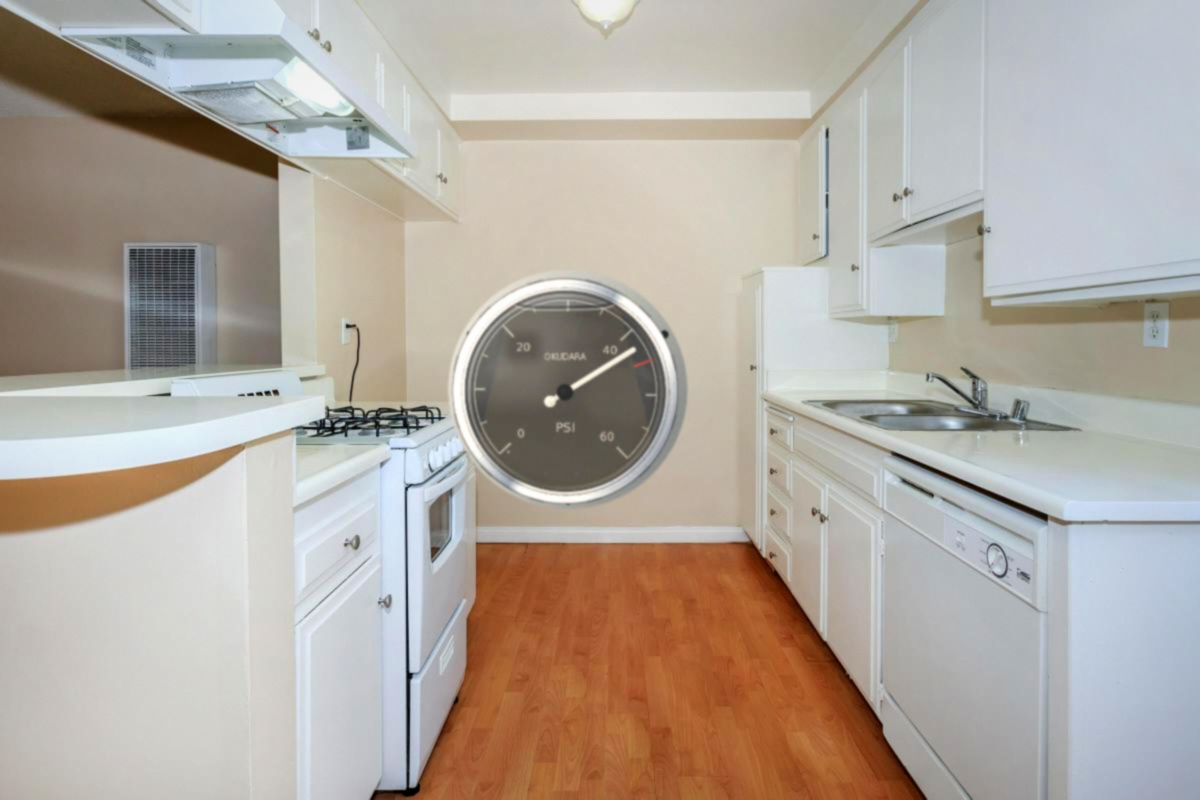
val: 42.5 psi
